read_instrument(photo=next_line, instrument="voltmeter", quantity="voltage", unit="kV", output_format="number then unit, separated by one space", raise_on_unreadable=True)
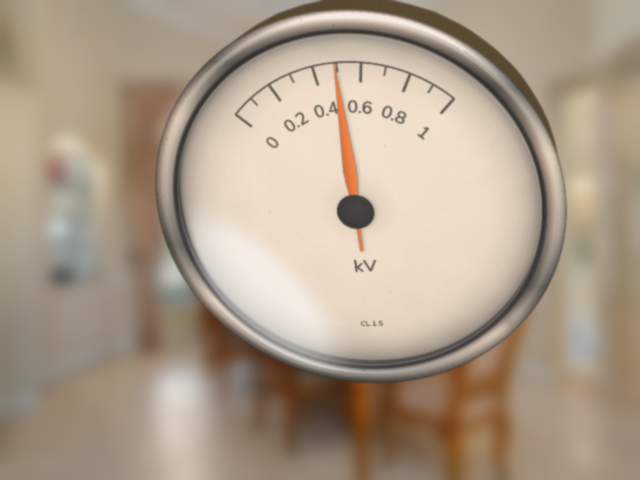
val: 0.5 kV
